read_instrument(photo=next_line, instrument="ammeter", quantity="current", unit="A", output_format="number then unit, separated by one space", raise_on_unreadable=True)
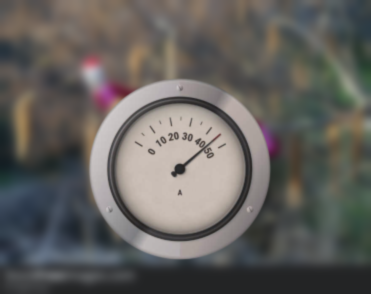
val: 45 A
